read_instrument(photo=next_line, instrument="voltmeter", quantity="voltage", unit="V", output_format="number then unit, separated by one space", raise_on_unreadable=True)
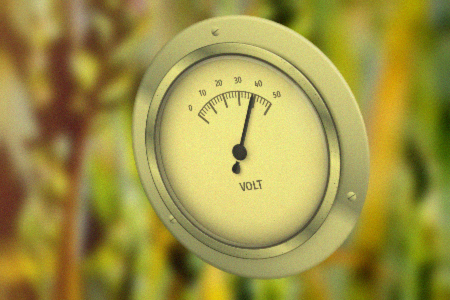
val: 40 V
